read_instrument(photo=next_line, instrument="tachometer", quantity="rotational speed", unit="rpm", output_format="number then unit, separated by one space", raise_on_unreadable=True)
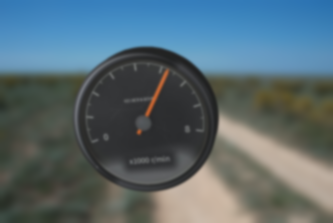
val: 5250 rpm
